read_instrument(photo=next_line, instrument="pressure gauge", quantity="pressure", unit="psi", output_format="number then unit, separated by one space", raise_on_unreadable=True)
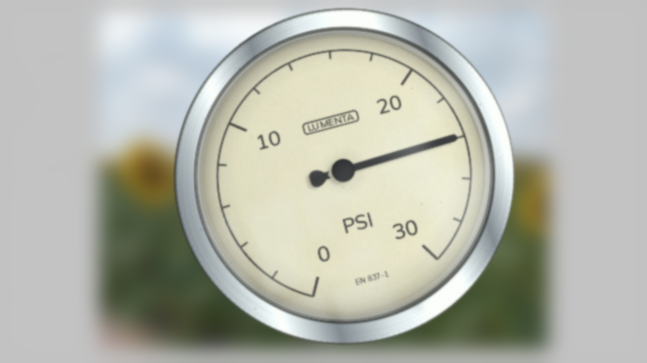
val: 24 psi
